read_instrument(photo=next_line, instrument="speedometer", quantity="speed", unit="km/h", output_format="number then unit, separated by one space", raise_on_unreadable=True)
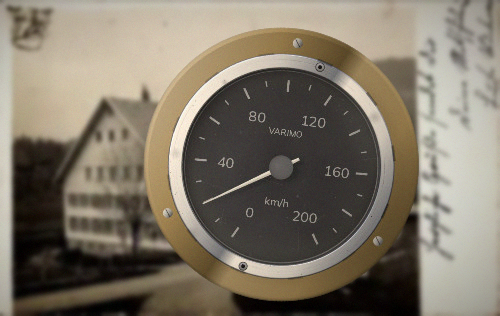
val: 20 km/h
